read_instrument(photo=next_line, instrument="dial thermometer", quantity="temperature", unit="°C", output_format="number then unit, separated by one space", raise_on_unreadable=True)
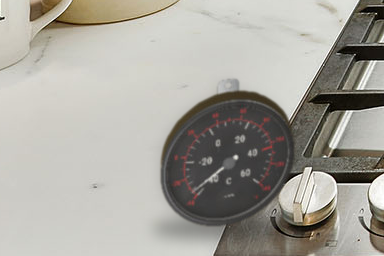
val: -36 °C
